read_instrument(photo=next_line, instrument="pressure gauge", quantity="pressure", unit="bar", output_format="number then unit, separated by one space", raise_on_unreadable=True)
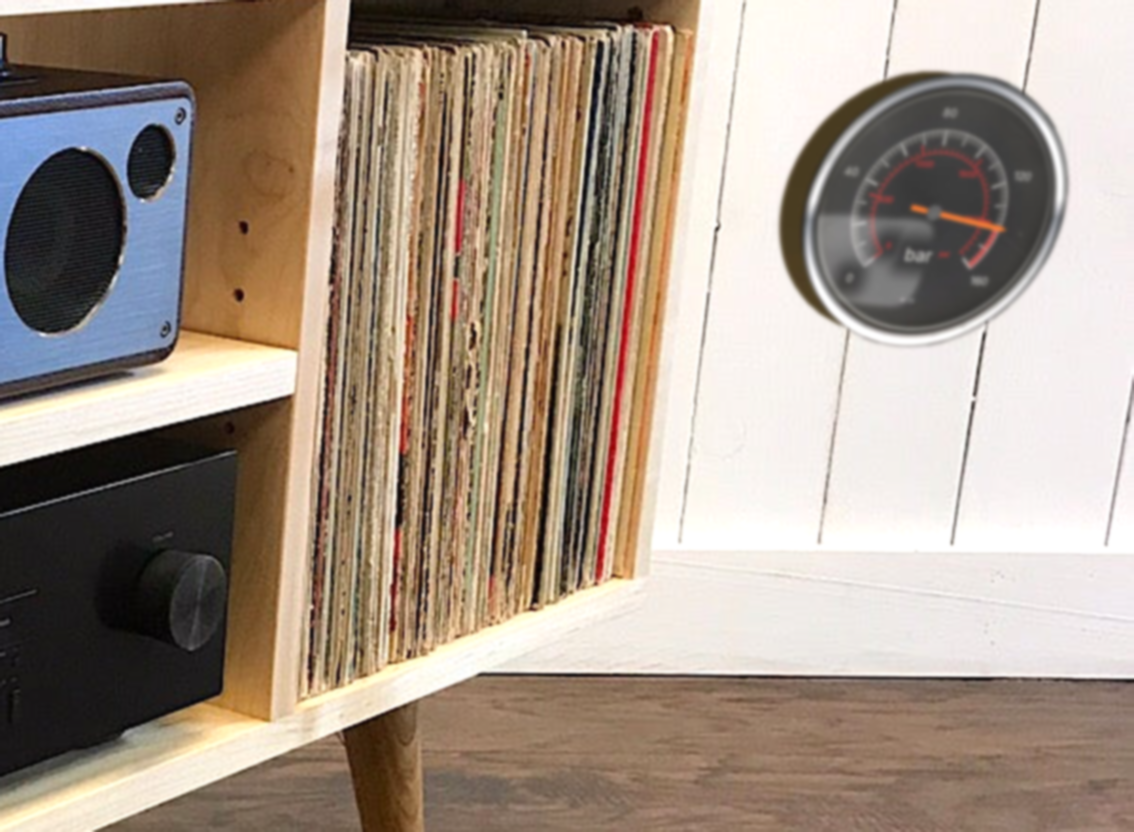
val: 140 bar
